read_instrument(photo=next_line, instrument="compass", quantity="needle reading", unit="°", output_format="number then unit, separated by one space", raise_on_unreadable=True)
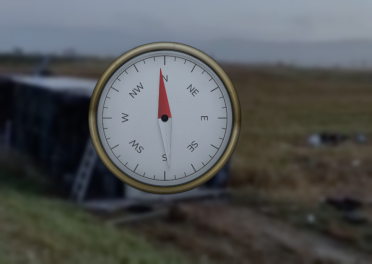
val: 355 °
